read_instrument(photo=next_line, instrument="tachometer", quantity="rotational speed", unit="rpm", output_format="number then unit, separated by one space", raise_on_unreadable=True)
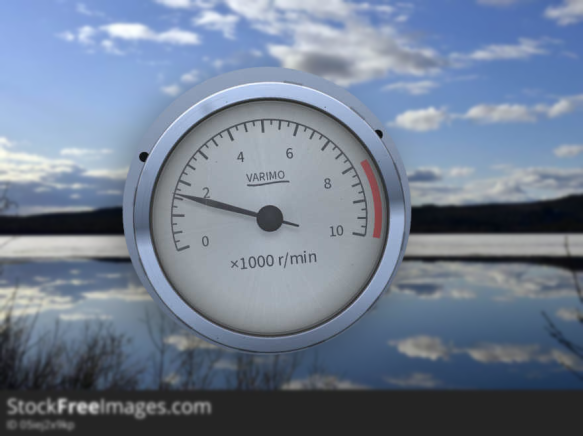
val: 1625 rpm
